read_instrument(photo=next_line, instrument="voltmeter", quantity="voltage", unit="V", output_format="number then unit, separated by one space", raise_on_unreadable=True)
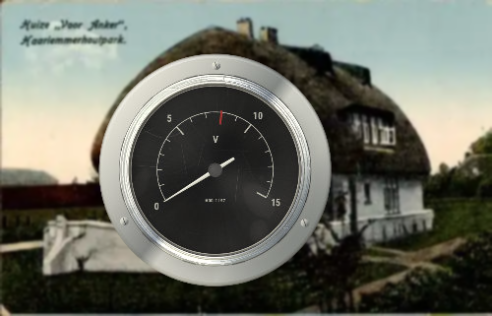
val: 0 V
